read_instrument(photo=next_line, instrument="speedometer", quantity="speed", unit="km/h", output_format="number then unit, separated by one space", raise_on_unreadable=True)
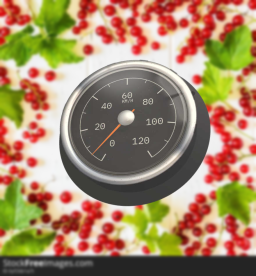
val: 5 km/h
